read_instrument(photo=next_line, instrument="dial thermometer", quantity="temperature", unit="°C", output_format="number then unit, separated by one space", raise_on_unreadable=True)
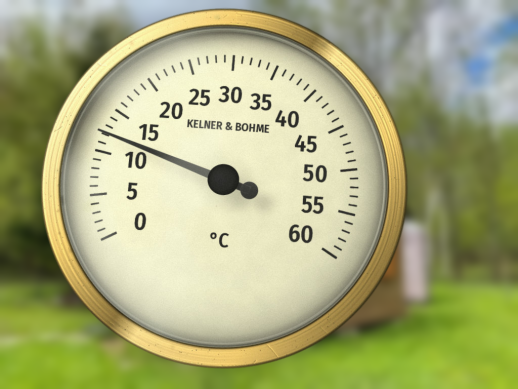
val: 12 °C
